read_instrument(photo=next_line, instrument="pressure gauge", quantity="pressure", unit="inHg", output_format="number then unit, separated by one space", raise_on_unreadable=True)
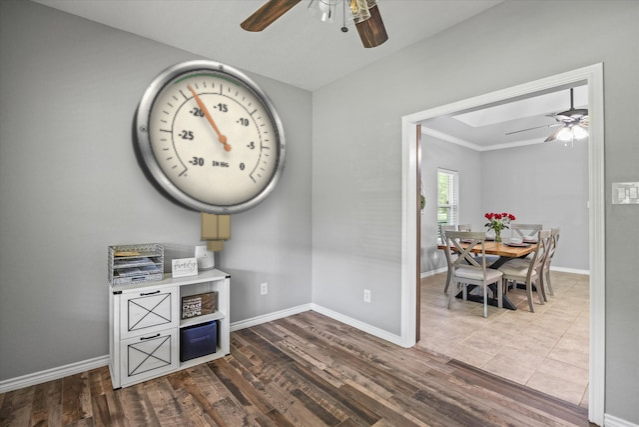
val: -19 inHg
